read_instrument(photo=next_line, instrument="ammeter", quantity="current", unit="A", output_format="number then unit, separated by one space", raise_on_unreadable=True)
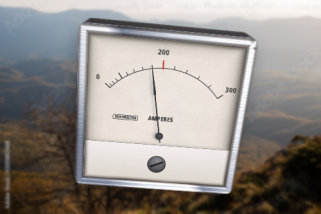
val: 180 A
